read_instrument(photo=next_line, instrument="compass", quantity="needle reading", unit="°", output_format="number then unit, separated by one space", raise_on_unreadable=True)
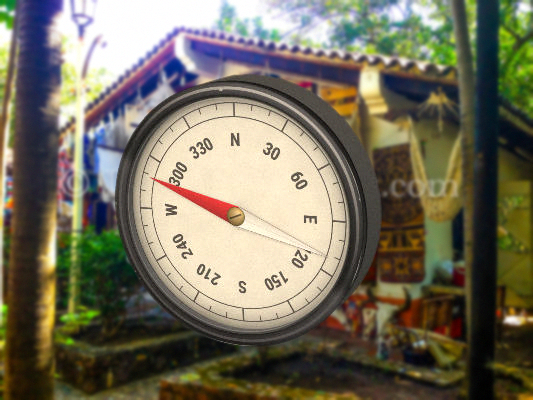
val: 290 °
